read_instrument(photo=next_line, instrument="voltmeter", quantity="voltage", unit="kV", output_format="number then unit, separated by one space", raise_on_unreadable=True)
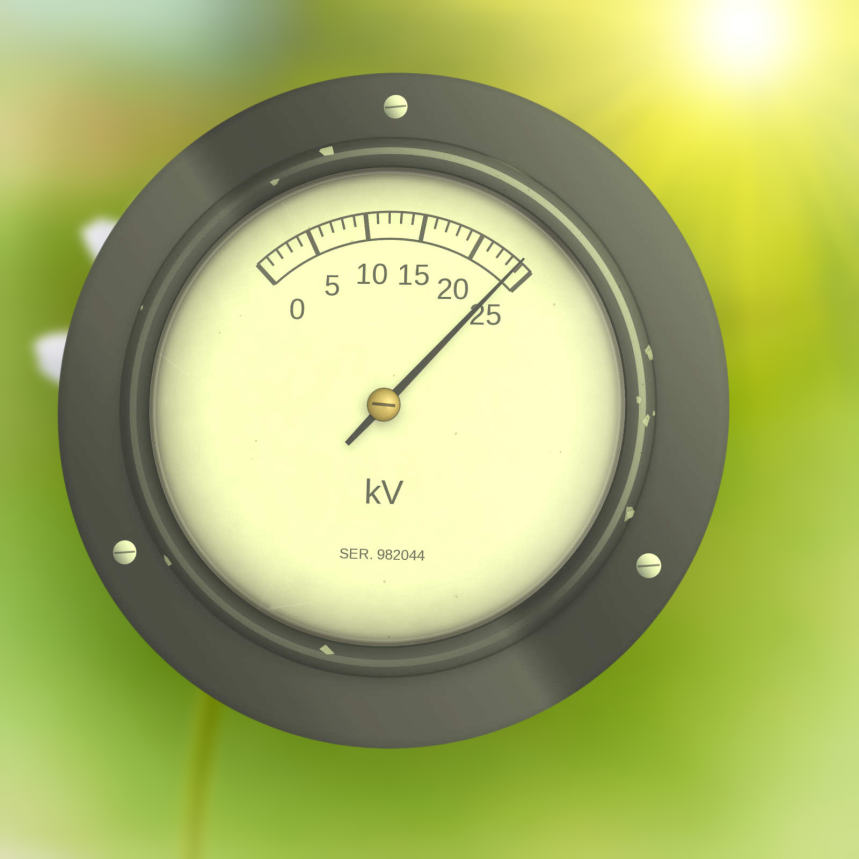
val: 24 kV
